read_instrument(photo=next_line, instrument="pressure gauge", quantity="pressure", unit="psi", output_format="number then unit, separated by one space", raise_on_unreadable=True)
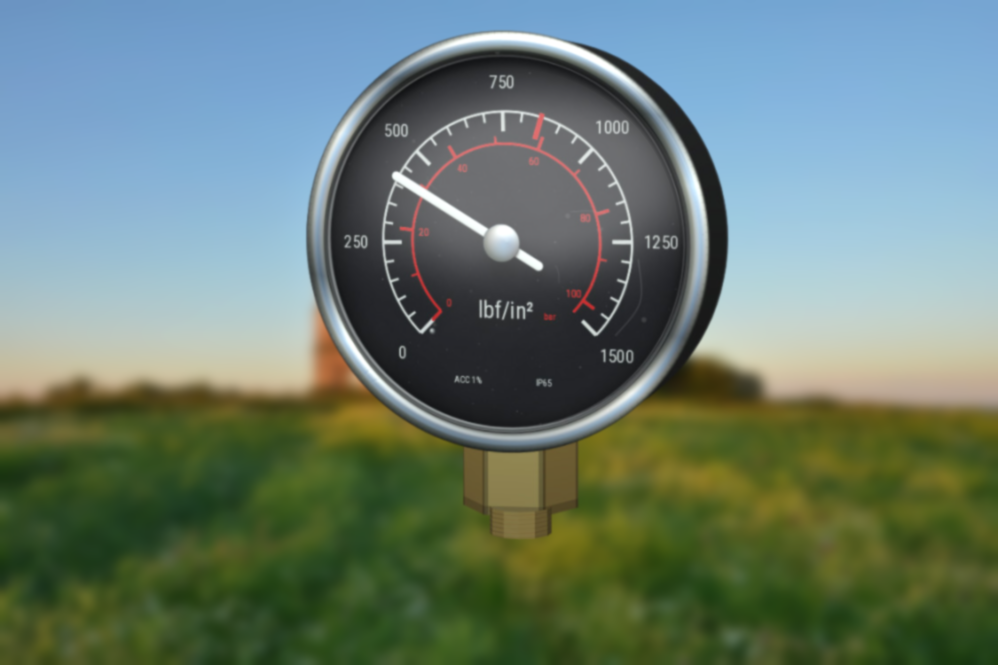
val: 425 psi
